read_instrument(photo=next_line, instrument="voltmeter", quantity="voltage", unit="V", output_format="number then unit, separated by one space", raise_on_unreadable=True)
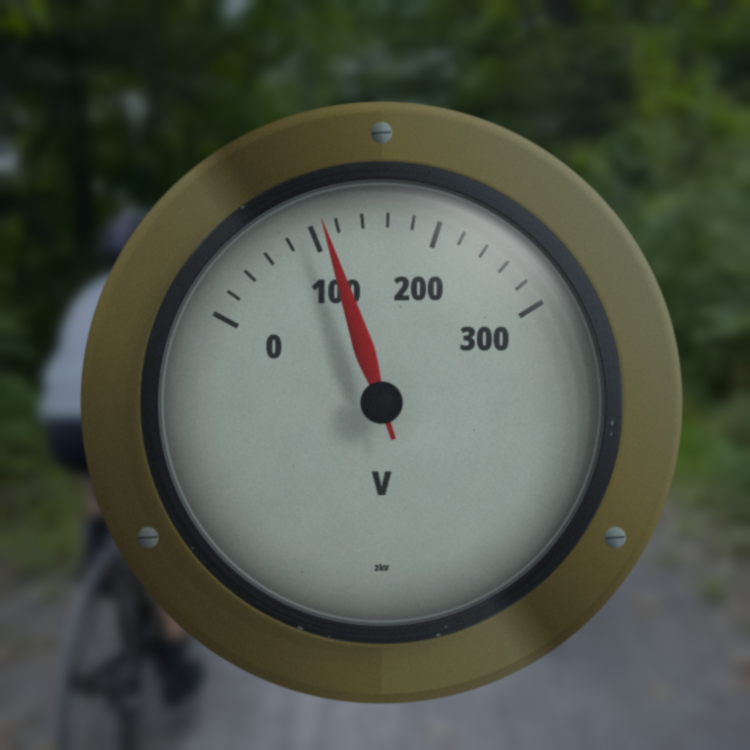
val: 110 V
